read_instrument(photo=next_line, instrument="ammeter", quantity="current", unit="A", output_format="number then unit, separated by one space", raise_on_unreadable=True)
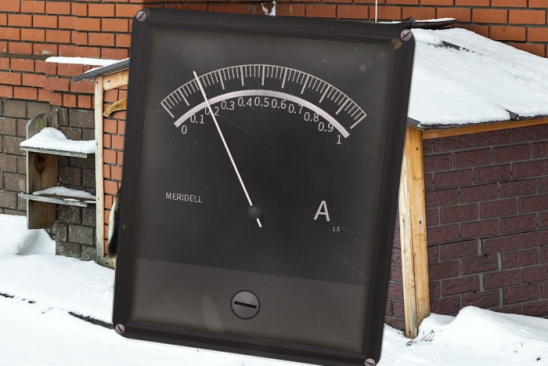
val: 0.2 A
